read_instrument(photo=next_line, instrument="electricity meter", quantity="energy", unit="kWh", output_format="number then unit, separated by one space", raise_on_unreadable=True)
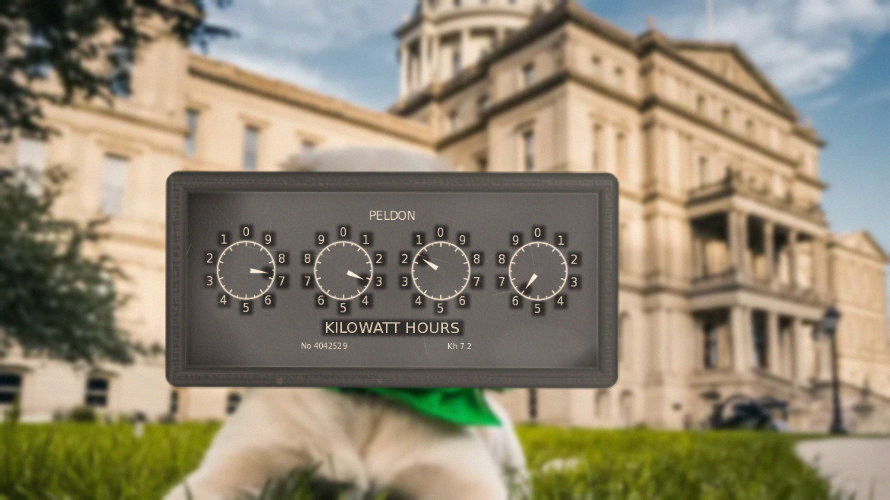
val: 7316 kWh
